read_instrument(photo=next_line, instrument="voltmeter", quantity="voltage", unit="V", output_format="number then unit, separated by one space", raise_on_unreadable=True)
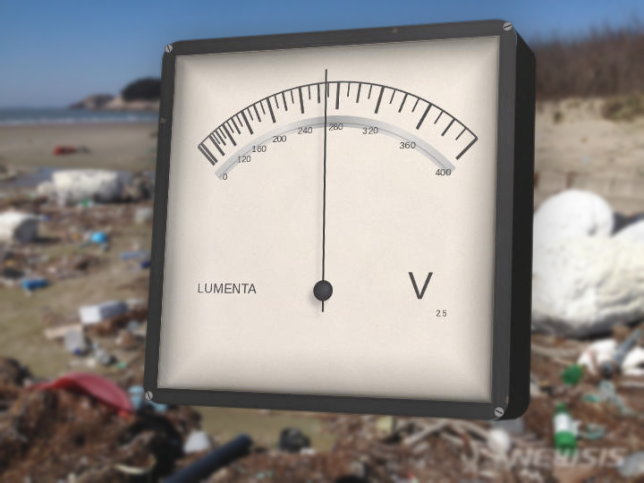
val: 270 V
